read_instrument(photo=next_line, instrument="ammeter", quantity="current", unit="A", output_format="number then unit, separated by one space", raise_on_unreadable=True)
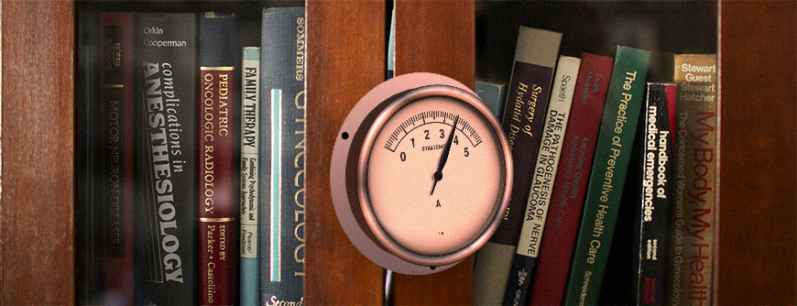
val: 3.5 A
